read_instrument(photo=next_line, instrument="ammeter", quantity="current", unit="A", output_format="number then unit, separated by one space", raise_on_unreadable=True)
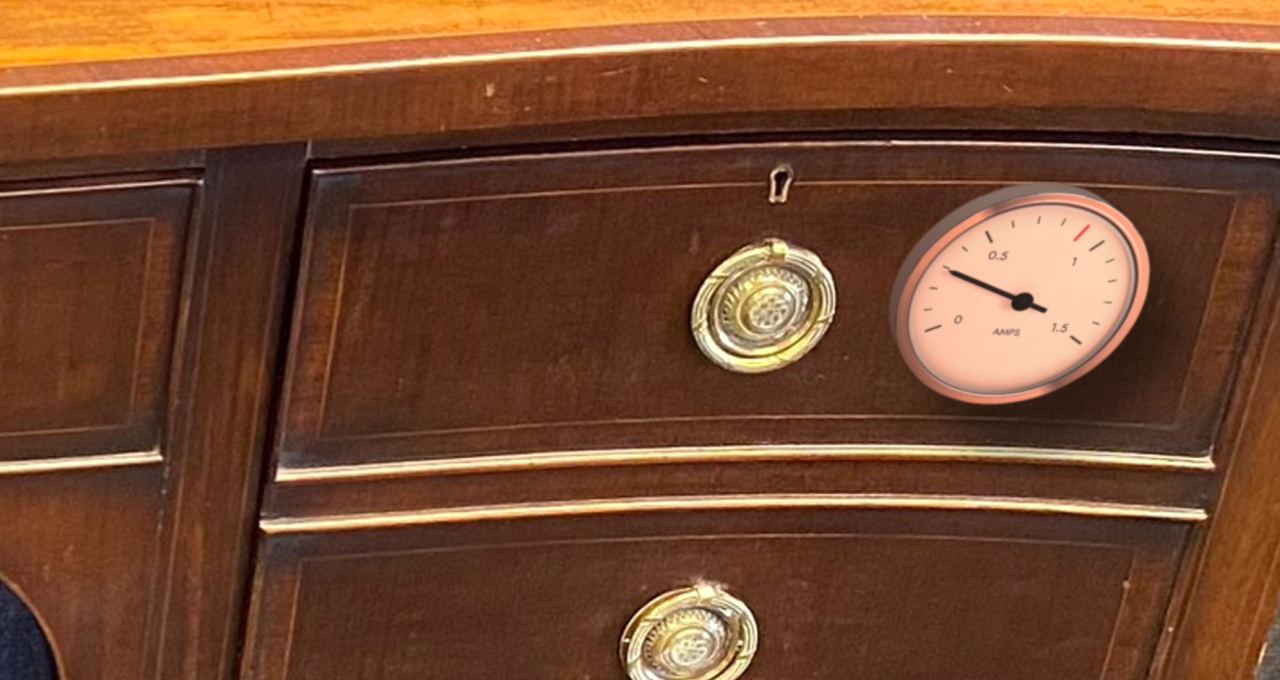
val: 0.3 A
